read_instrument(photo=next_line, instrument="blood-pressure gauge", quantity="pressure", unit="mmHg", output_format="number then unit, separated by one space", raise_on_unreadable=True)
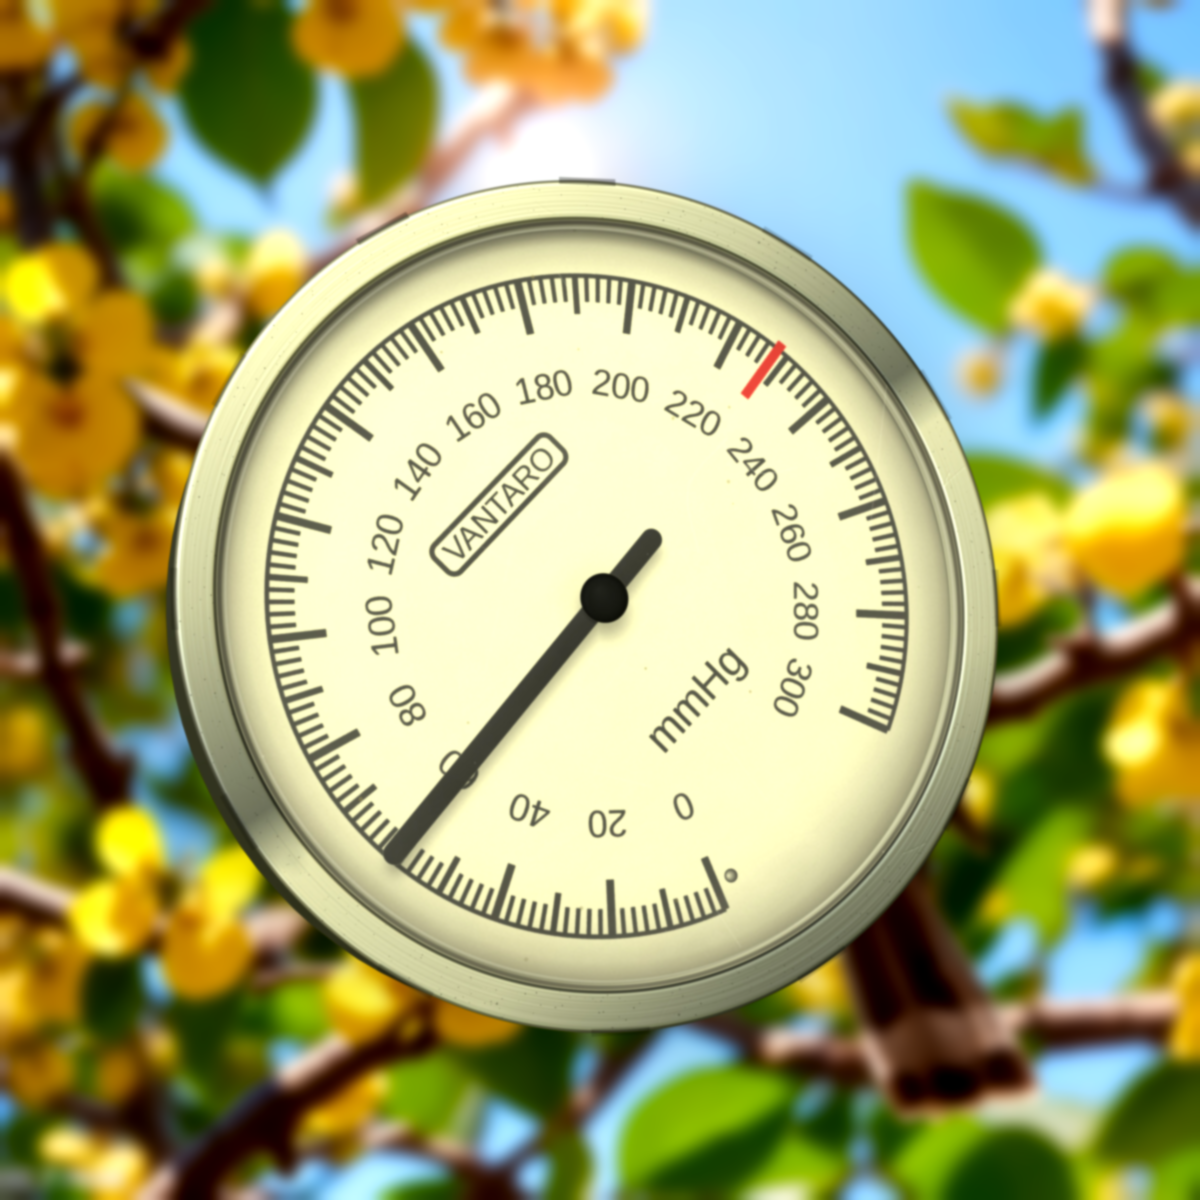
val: 60 mmHg
